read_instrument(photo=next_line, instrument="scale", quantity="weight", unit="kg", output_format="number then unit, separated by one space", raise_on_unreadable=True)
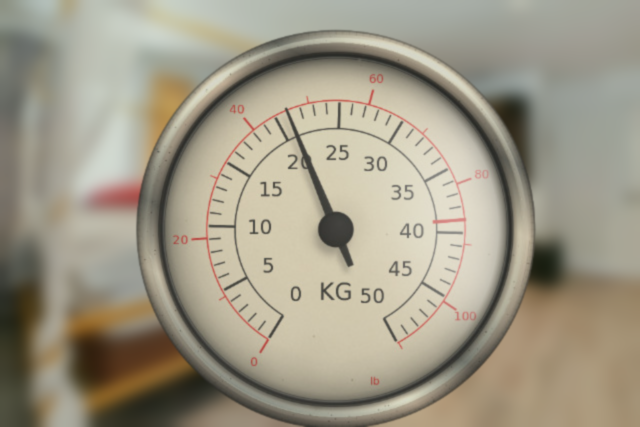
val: 21 kg
